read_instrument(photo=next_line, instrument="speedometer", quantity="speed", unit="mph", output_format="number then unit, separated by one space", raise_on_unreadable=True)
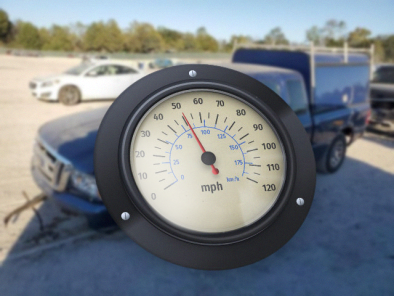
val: 50 mph
